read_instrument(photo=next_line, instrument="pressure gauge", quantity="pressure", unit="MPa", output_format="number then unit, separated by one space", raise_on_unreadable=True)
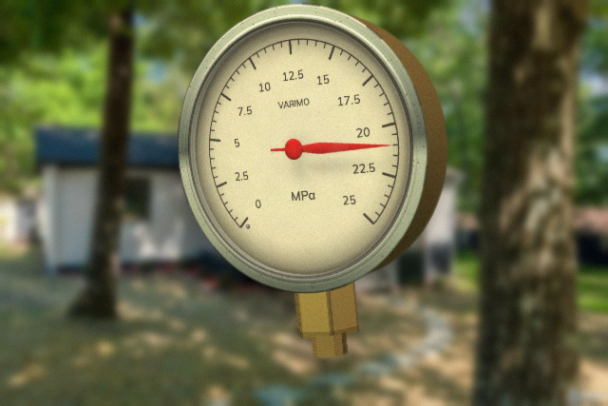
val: 21 MPa
